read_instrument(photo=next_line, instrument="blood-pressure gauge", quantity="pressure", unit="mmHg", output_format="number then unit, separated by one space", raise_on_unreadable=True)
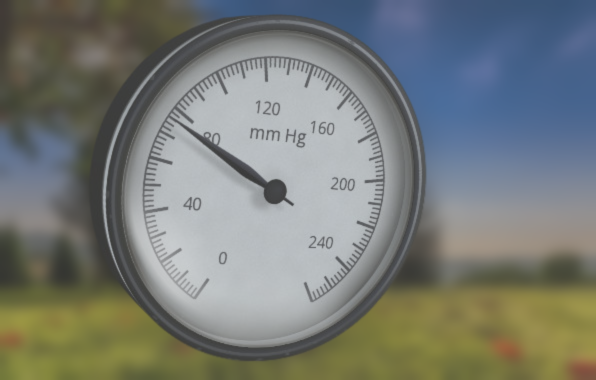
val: 76 mmHg
